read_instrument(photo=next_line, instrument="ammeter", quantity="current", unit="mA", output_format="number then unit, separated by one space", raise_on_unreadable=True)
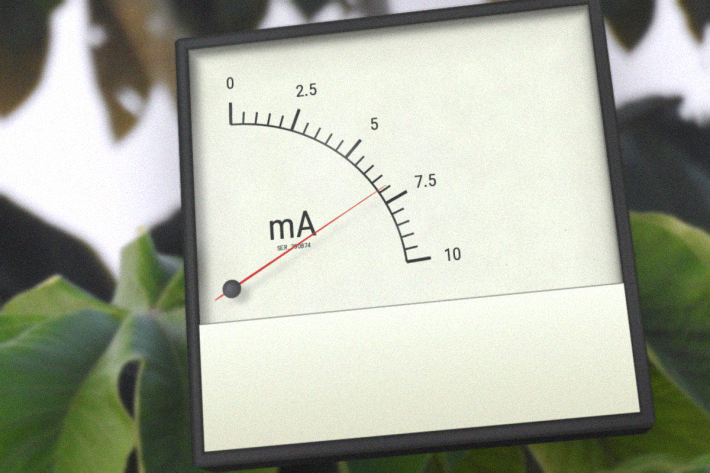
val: 7 mA
